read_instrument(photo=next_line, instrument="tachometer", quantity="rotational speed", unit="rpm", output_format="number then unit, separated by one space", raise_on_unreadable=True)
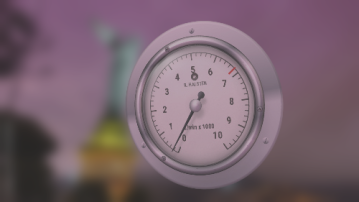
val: 200 rpm
